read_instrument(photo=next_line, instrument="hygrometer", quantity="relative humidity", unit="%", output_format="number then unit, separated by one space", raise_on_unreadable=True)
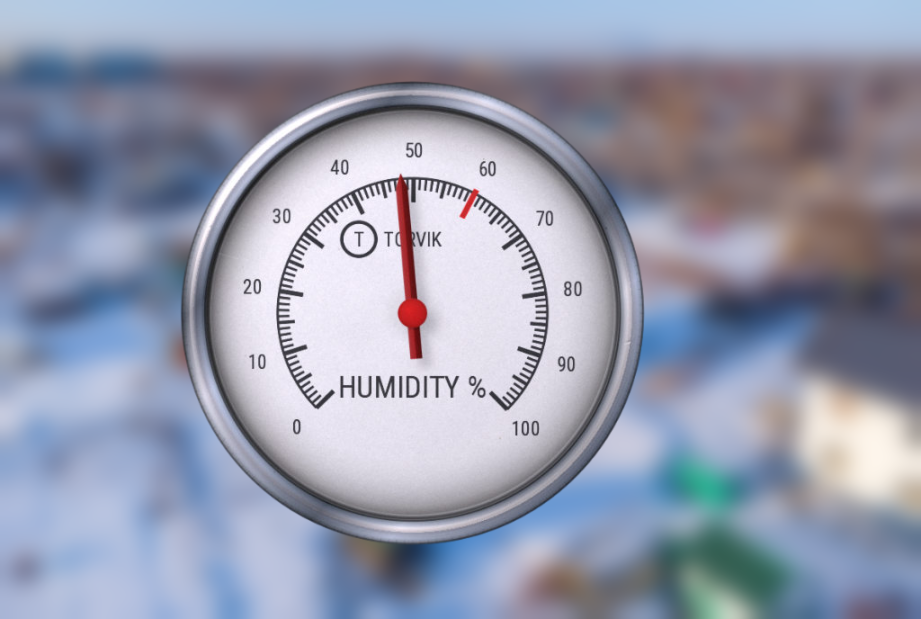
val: 48 %
